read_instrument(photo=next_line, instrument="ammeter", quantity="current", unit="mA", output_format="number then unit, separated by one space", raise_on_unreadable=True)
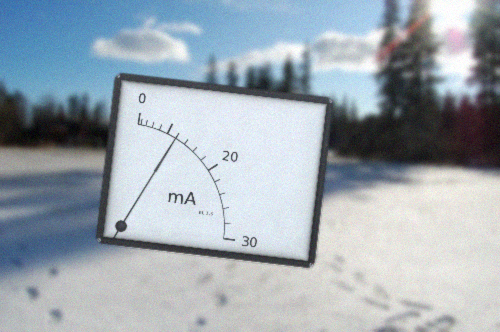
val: 12 mA
